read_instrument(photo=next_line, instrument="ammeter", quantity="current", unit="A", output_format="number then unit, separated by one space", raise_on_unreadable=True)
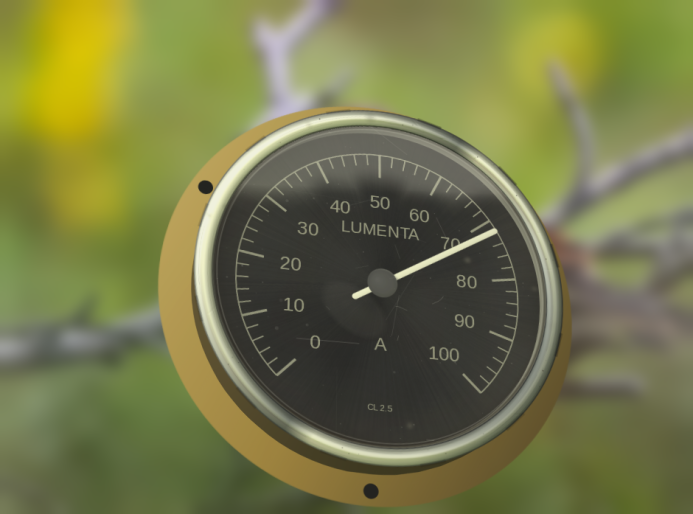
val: 72 A
